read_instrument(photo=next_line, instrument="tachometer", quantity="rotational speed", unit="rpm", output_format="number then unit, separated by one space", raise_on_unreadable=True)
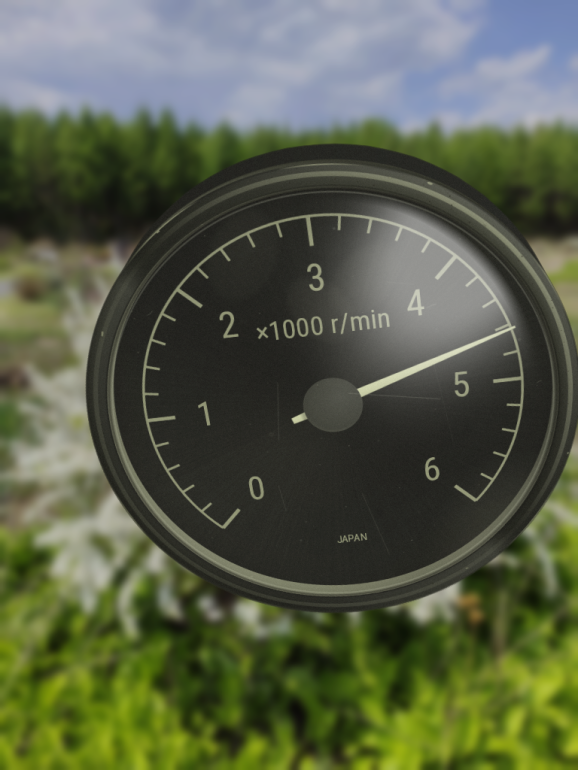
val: 4600 rpm
